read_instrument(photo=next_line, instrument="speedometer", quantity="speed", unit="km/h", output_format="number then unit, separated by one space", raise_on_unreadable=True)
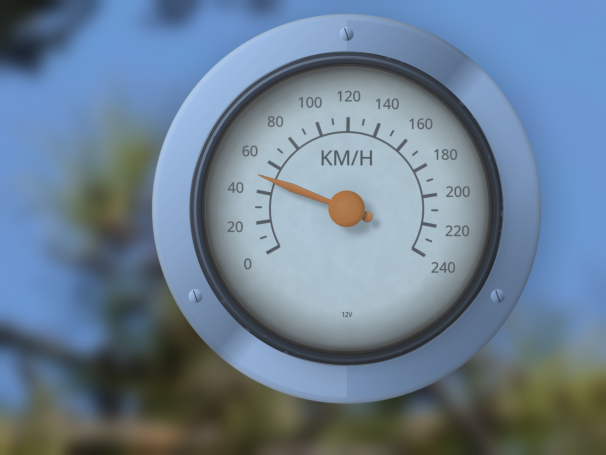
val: 50 km/h
